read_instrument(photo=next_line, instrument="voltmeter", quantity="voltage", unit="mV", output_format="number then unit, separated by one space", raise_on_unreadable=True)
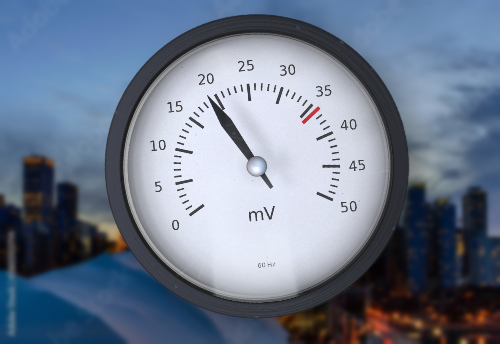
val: 19 mV
